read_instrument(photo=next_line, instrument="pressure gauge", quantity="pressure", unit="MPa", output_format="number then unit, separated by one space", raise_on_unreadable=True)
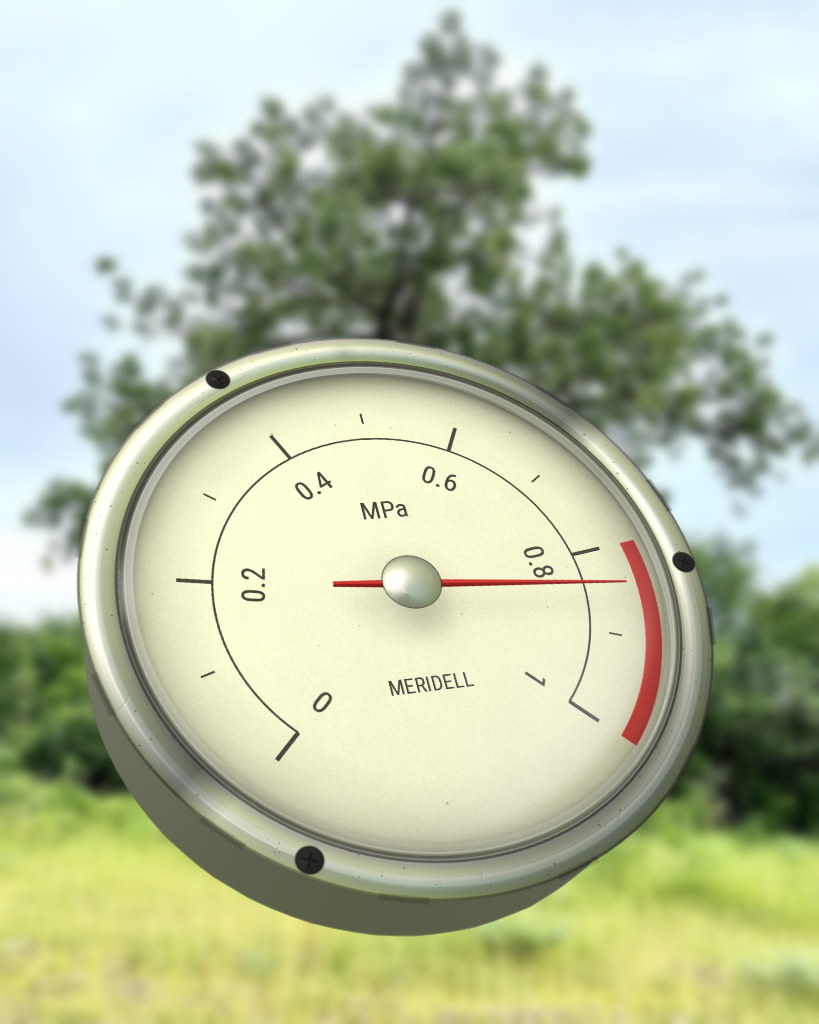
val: 0.85 MPa
